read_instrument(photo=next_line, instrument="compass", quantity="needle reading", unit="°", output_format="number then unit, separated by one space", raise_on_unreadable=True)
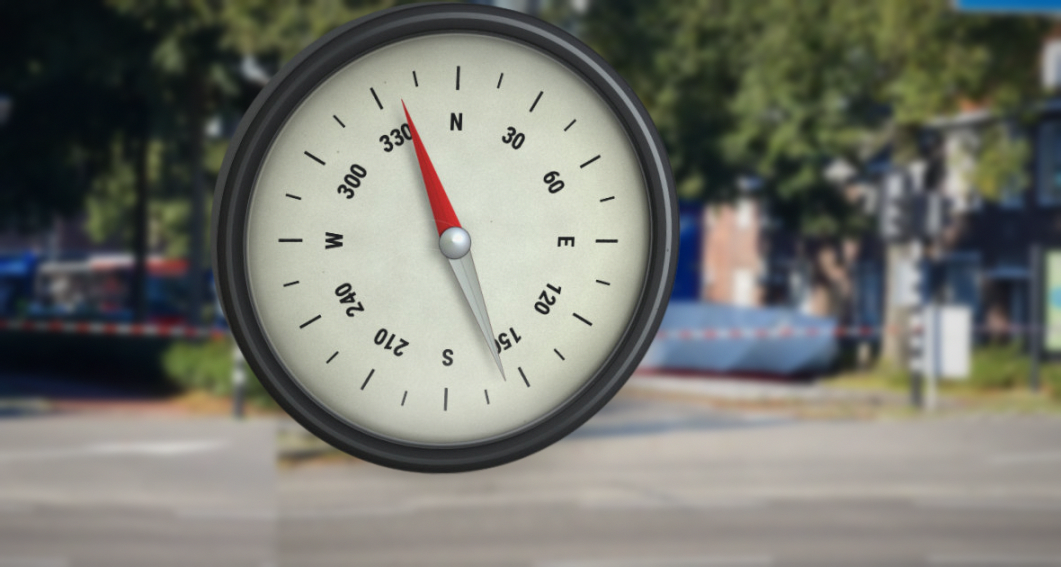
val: 337.5 °
